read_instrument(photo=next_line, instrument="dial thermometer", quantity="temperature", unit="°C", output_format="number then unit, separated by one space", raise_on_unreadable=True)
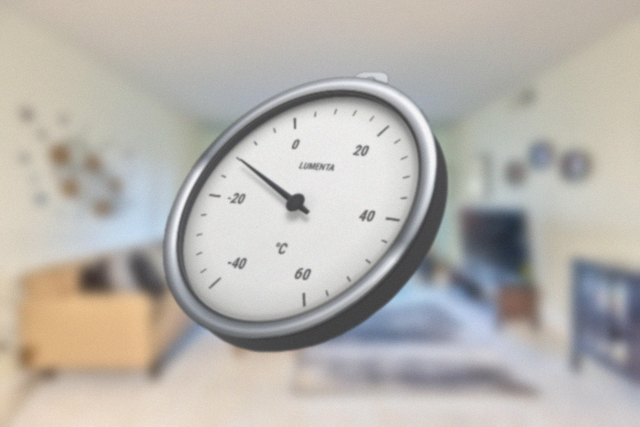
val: -12 °C
